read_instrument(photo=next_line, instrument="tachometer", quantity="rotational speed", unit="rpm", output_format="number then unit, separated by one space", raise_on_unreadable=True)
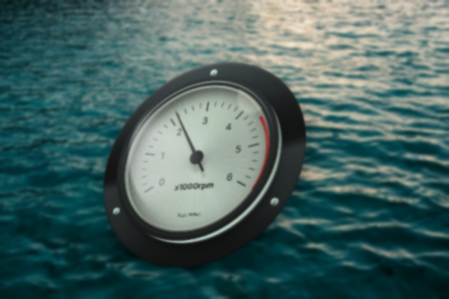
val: 2200 rpm
